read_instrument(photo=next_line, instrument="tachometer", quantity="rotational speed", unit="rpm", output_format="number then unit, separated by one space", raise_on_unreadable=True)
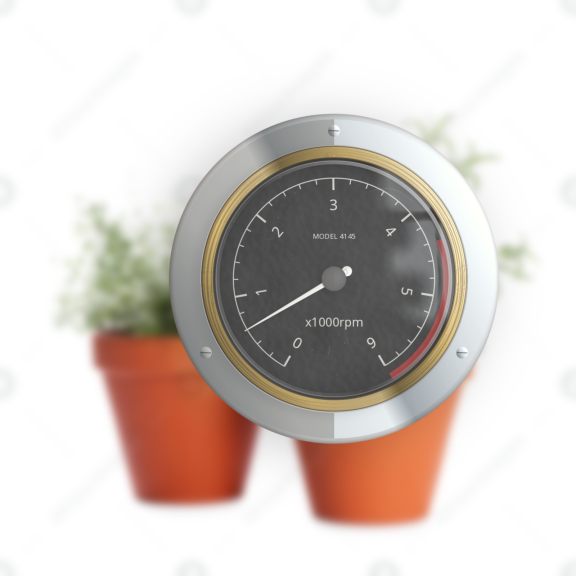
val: 600 rpm
